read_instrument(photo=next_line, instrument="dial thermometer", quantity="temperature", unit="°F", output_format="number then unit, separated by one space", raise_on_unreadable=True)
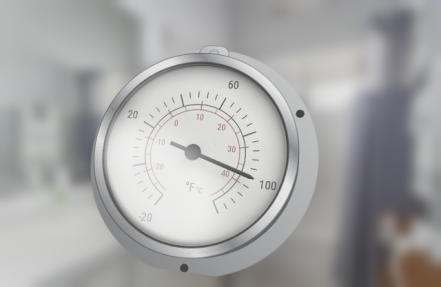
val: 100 °F
